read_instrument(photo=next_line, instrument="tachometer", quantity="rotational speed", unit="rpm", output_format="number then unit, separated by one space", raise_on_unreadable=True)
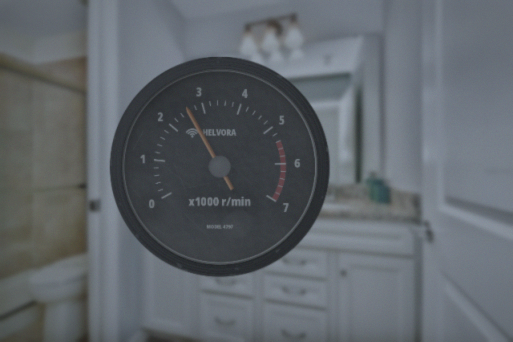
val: 2600 rpm
